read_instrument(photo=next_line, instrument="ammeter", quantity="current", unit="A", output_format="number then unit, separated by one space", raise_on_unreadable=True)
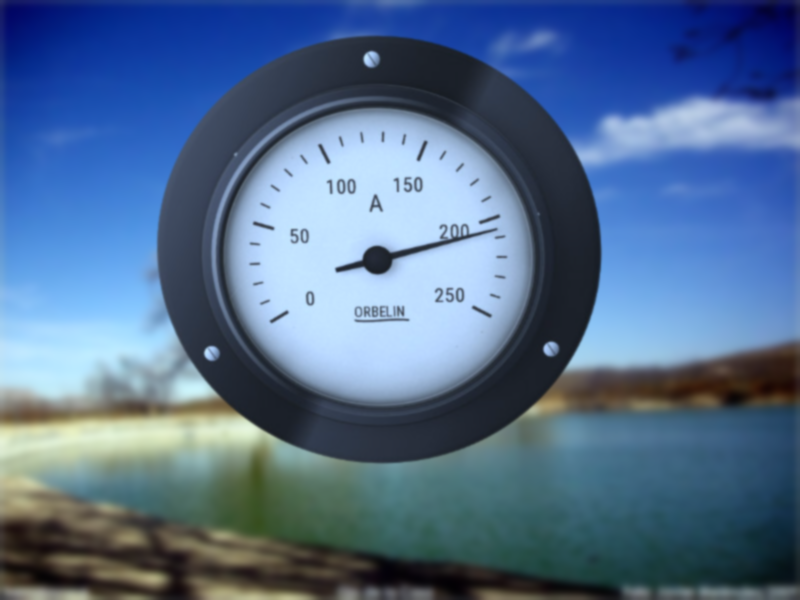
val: 205 A
